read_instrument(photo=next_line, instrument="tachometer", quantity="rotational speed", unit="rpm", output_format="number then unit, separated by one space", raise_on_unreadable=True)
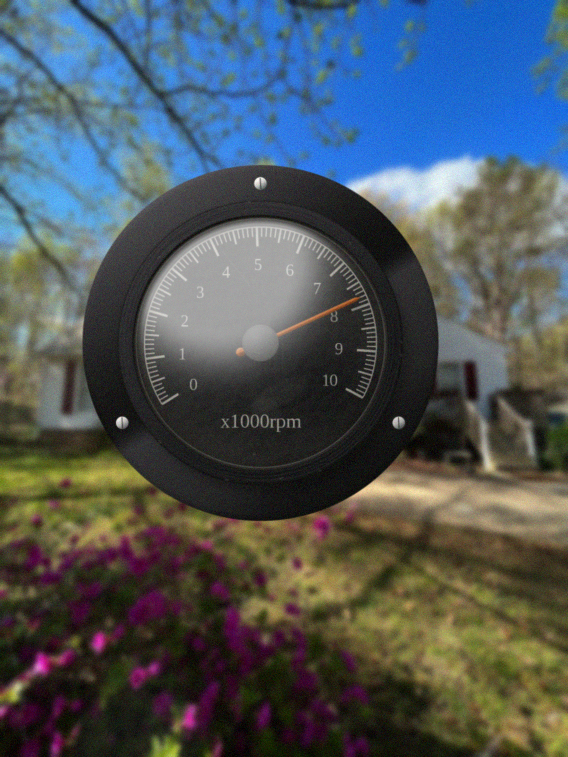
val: 7800 rpm
